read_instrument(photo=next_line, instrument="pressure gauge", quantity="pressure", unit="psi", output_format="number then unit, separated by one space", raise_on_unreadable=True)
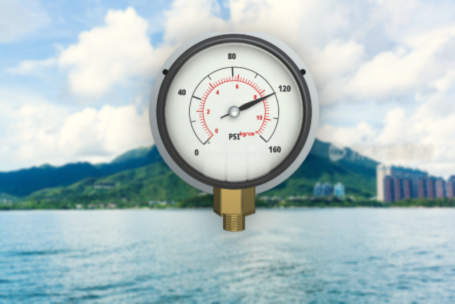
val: 120 psi
